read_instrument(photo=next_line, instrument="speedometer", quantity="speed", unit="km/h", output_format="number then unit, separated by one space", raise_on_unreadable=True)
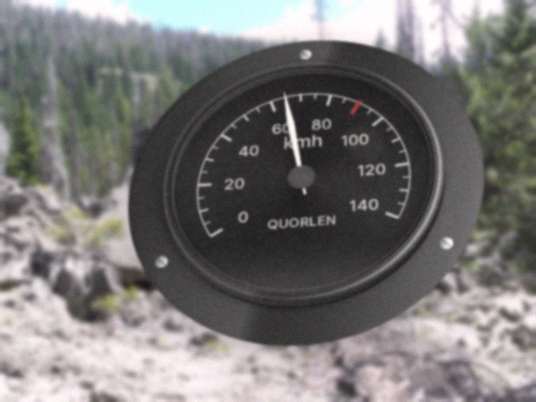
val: 65 km/h
